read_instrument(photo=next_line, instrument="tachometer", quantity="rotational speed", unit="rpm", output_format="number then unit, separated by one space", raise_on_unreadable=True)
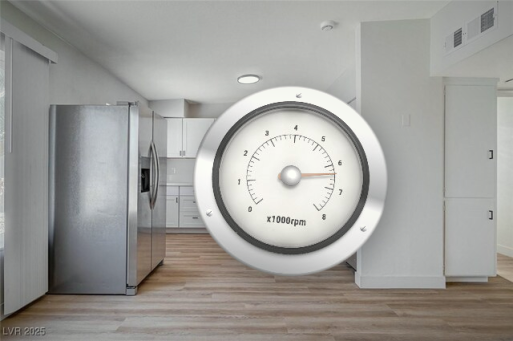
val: 6400 rpm
